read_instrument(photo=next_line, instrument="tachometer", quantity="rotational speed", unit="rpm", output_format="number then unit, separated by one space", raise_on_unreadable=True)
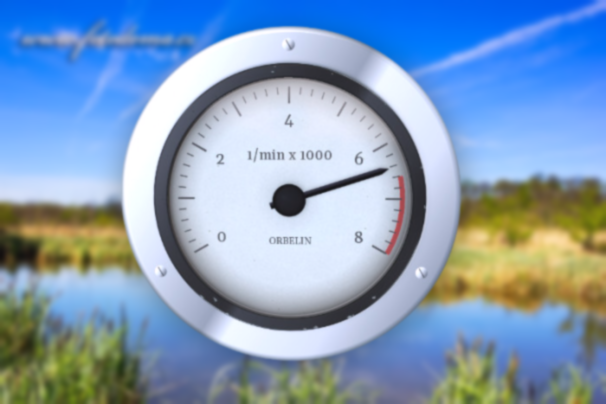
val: 6400 rpm
